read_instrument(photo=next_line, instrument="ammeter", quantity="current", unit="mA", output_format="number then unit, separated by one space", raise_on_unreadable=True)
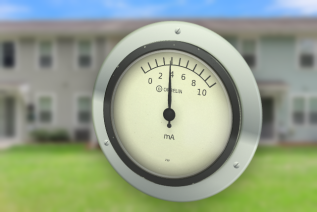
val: 4 mA
